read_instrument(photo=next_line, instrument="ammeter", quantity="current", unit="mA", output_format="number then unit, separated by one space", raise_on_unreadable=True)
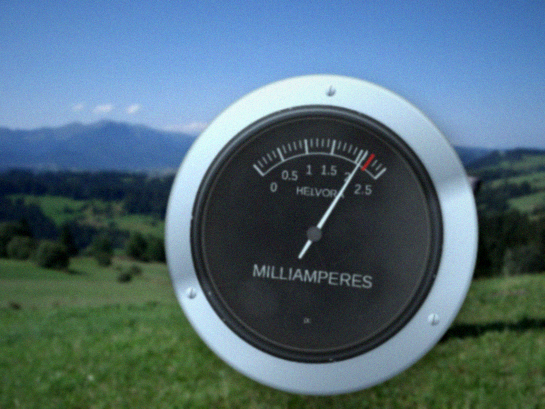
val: 2.1 mA
